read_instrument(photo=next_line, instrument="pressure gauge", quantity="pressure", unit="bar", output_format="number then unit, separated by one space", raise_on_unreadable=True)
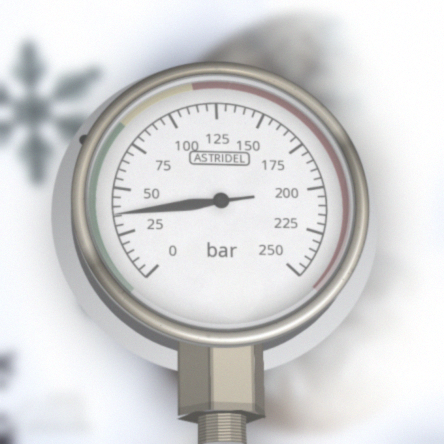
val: 35 bar
